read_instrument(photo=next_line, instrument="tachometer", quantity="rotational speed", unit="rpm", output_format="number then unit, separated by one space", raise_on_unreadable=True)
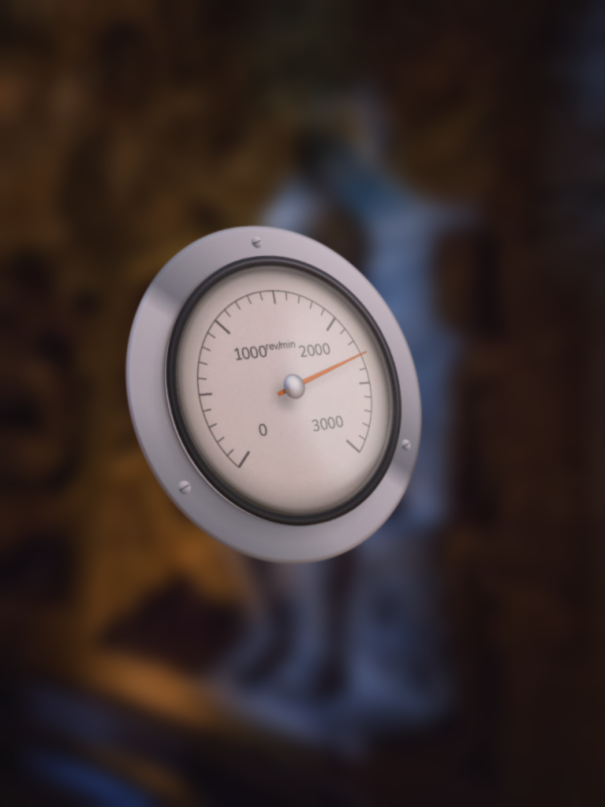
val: 2300 rpm
